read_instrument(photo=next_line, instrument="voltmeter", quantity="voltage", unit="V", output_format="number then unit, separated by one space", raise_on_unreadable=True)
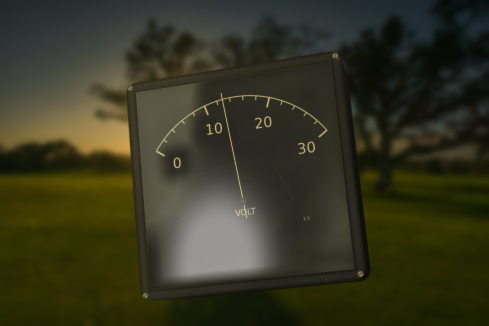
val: 13 V
